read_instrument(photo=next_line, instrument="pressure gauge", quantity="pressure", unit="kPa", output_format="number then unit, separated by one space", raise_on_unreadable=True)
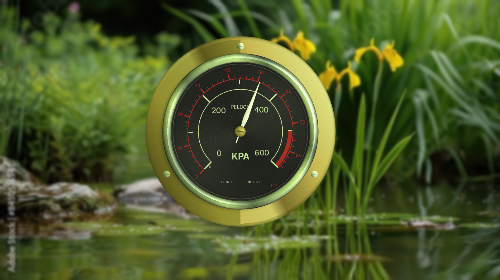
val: 350 kPa
